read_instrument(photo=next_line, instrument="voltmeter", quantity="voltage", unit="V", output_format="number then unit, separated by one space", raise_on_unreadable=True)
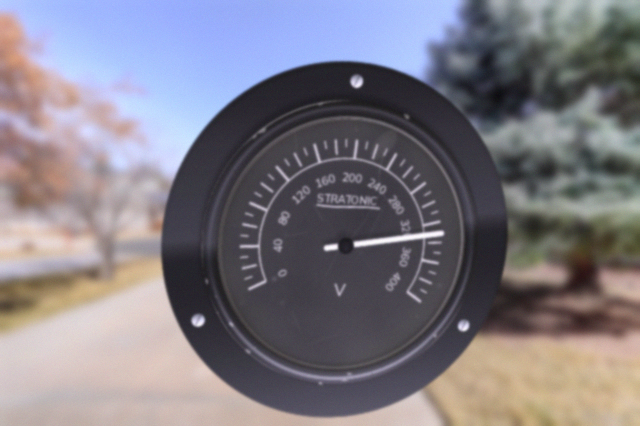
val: 330 V
